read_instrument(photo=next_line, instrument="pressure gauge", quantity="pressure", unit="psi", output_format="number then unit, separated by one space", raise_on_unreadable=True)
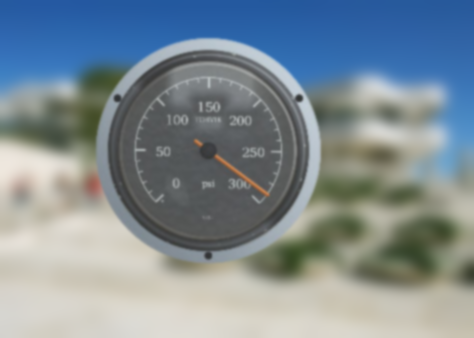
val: 290 psi
